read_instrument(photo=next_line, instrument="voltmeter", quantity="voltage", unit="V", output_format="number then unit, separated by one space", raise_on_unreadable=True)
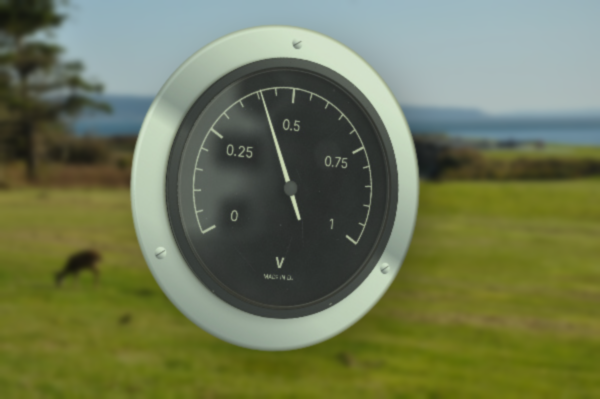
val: 0.4 V
